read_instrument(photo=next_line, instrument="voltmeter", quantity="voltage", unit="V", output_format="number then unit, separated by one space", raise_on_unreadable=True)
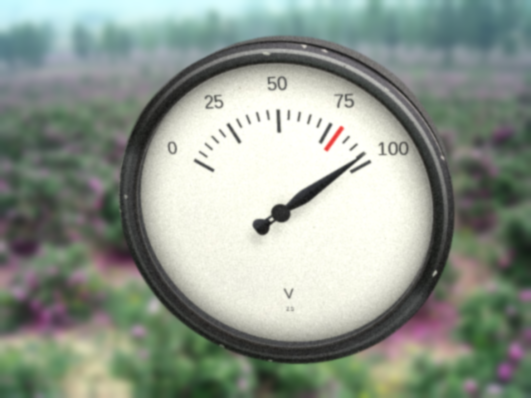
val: 95 V
